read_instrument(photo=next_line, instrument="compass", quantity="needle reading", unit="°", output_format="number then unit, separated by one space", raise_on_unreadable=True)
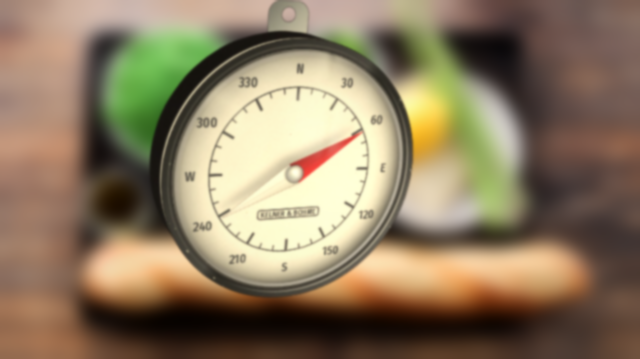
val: 60 °
